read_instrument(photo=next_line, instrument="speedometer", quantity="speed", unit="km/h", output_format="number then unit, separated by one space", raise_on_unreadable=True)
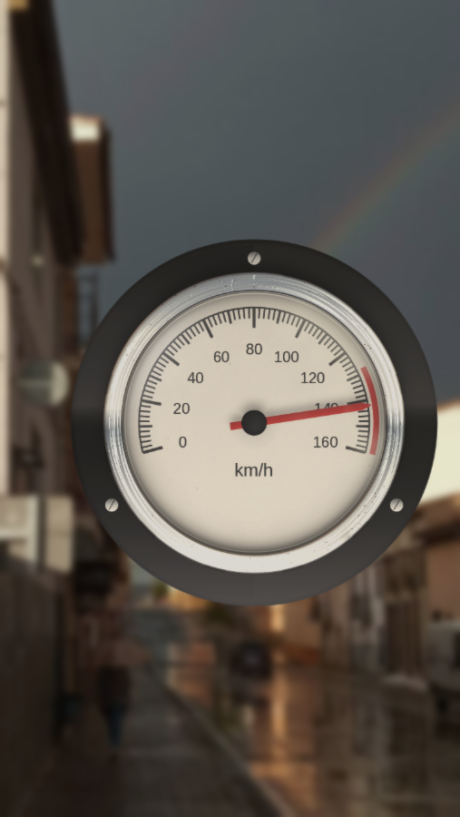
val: 142 km/h
